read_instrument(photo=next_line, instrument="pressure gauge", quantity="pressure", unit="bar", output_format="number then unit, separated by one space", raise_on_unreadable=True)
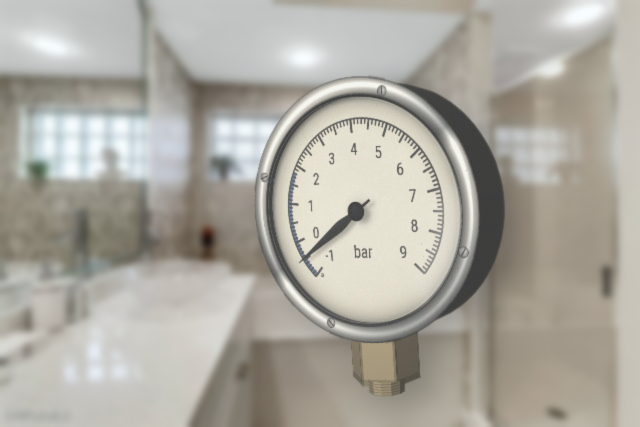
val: -0.5 bar
